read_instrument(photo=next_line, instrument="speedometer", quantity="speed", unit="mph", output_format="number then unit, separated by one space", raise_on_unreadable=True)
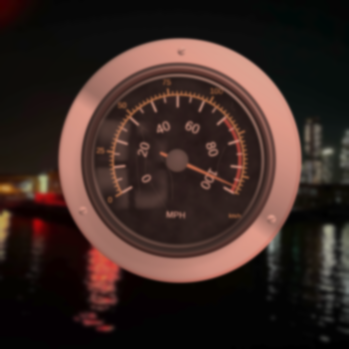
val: 97.5 mph
